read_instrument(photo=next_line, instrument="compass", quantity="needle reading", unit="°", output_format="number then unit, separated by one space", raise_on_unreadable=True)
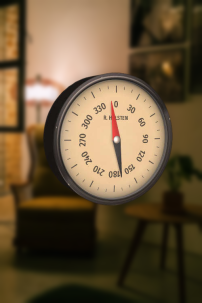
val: 350 °
